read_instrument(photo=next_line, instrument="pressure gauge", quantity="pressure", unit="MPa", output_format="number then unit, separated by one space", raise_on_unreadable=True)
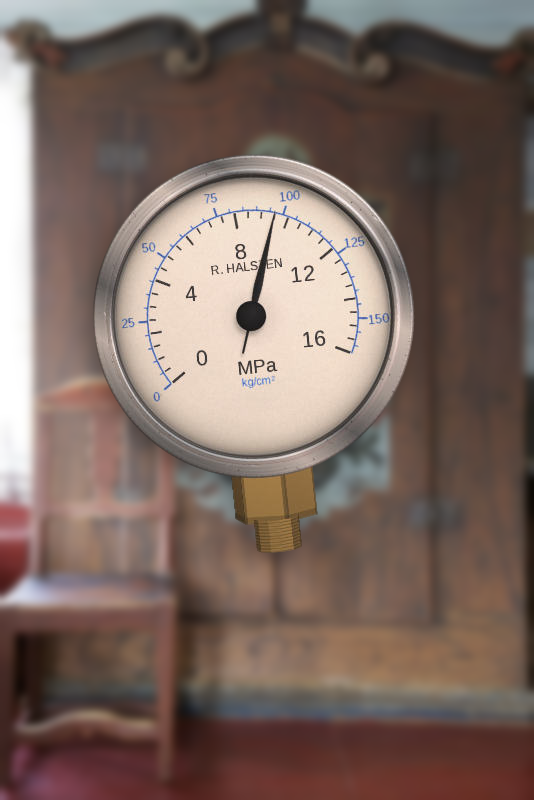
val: 9.5 MPa
